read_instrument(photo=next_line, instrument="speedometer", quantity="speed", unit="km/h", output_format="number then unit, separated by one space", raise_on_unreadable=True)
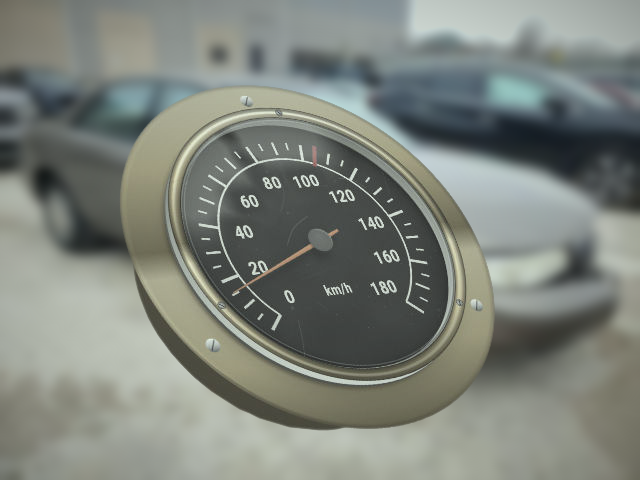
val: 15 km/h
